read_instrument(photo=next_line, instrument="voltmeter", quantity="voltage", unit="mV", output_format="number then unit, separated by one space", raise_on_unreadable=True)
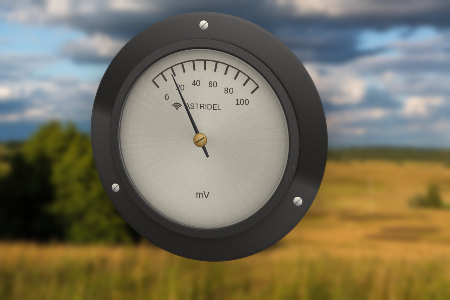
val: 20 mV
